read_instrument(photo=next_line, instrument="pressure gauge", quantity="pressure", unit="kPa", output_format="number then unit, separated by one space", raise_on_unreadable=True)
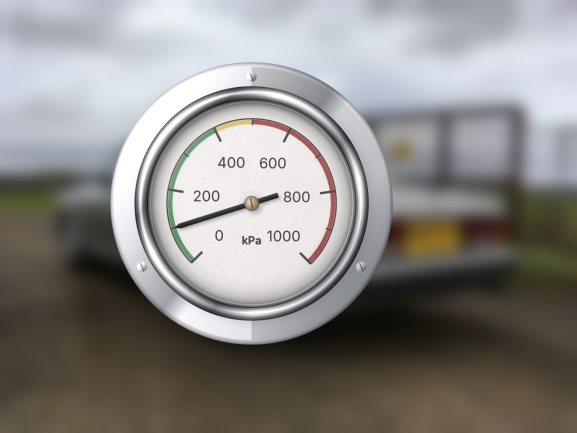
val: 100 kPa
